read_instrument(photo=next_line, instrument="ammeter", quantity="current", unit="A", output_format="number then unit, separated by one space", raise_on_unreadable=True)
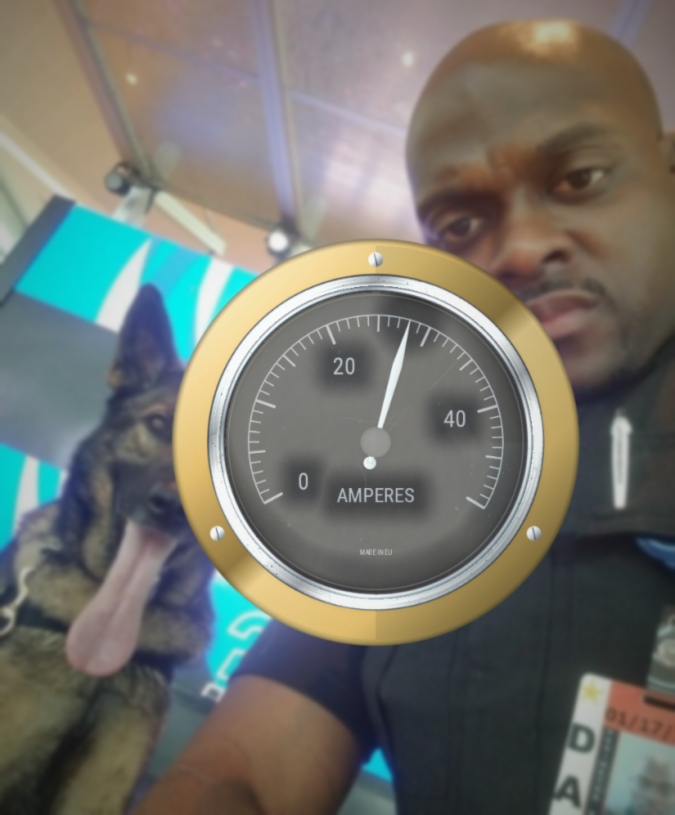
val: 28 A
